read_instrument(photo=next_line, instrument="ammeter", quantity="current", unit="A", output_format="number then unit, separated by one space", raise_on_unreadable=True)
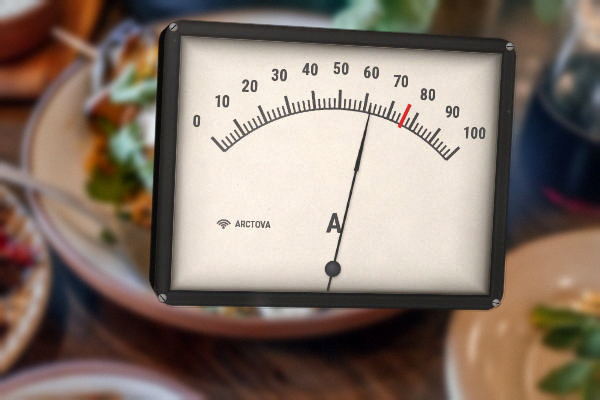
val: 62 A
